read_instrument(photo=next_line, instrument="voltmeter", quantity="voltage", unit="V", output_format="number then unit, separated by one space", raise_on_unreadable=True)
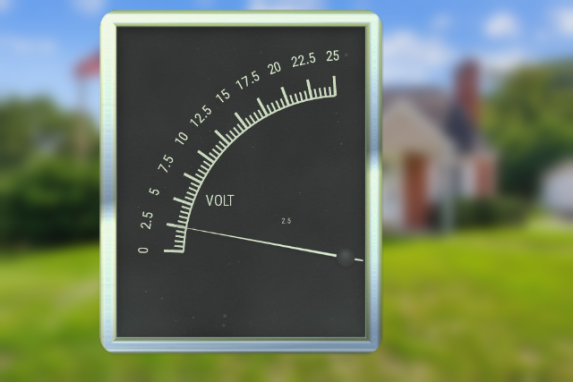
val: 2.5 V
